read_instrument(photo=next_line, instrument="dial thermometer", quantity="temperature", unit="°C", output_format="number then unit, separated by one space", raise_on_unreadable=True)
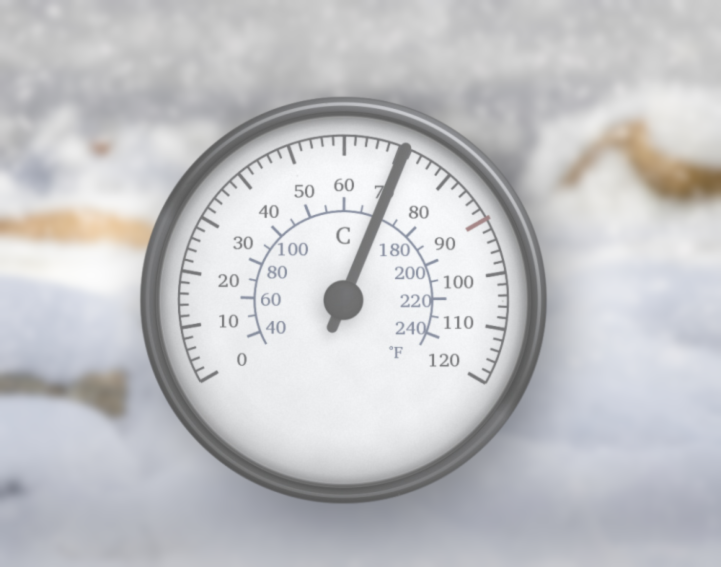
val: 71 °C
